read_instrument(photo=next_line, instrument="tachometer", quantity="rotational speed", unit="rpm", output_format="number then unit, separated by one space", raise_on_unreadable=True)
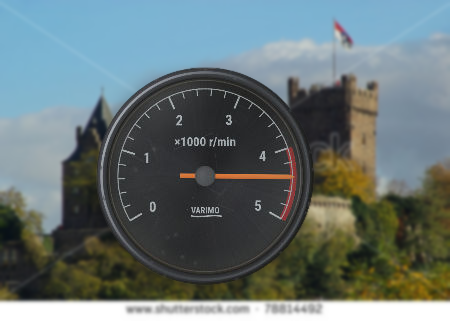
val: 4400 rpm
